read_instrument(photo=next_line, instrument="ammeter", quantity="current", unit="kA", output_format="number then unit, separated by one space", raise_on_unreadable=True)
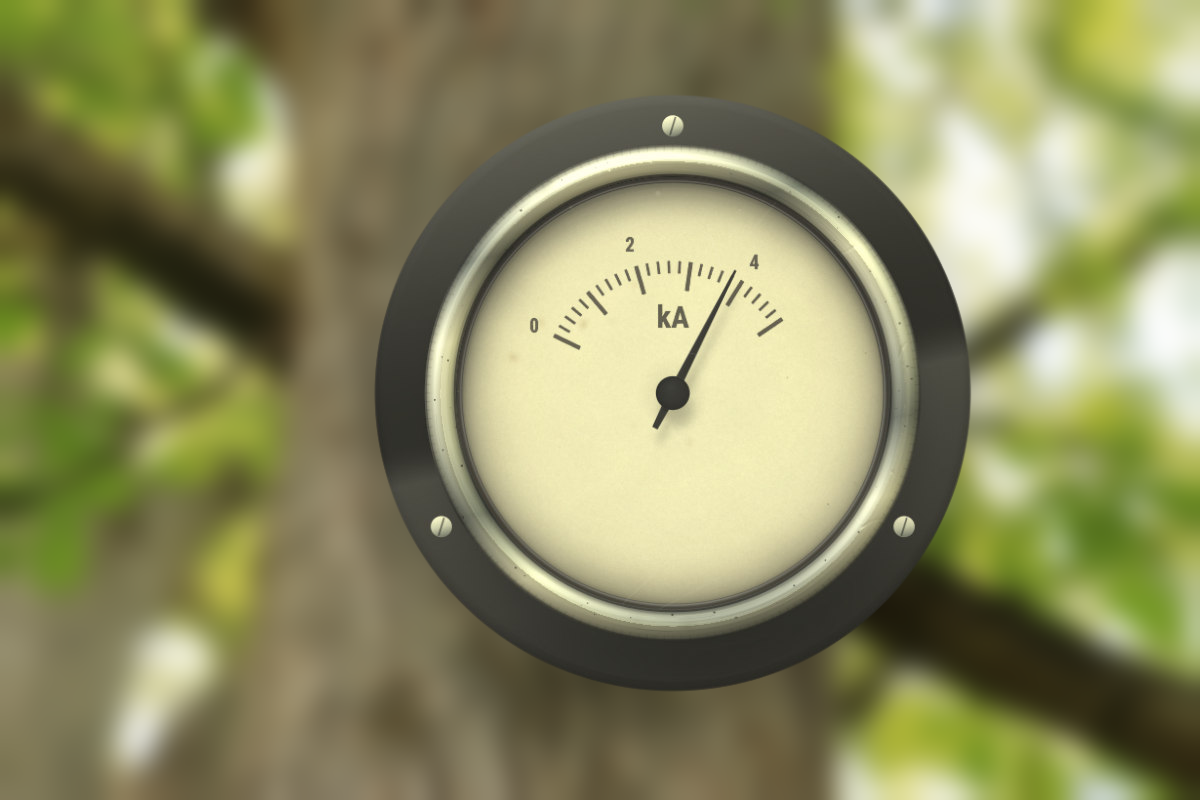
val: 3.8 kA
